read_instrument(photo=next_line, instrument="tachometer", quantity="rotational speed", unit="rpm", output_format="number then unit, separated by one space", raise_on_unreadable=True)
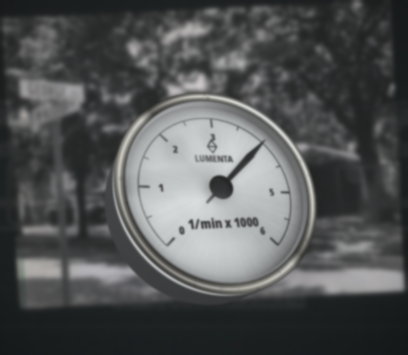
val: 4000 rpm
